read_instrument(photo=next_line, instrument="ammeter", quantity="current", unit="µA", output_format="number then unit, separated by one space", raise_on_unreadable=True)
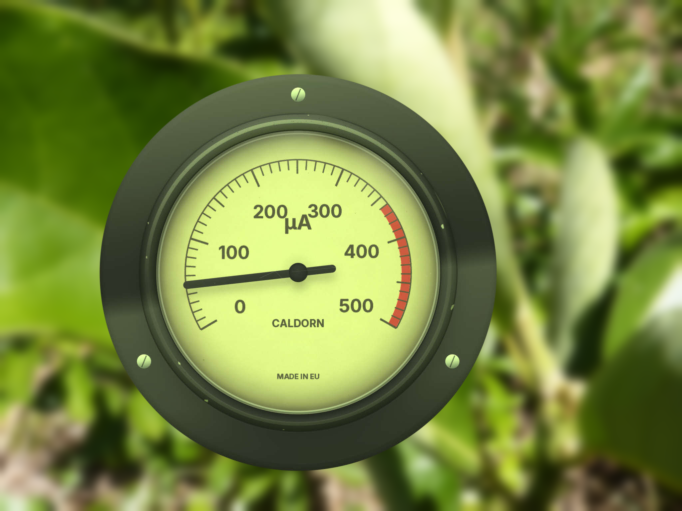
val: 50 µA
